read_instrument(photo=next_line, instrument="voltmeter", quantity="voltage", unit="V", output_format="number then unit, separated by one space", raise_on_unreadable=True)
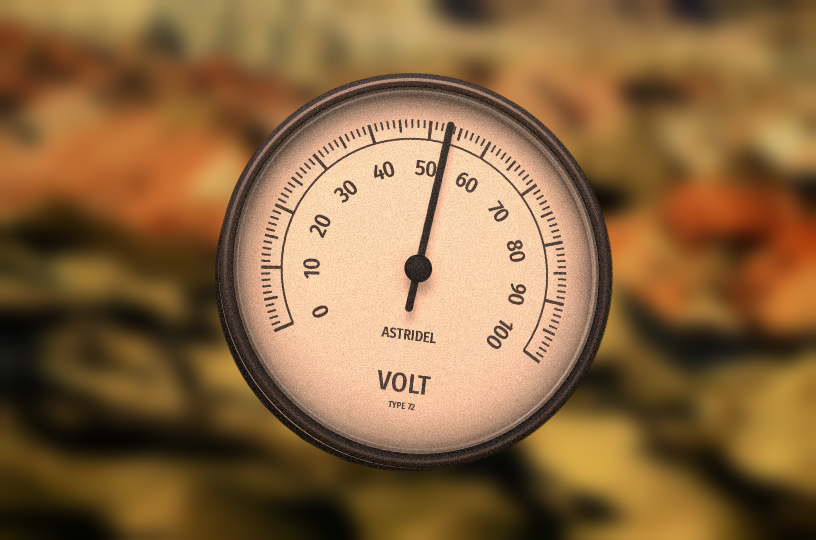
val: 53 V
